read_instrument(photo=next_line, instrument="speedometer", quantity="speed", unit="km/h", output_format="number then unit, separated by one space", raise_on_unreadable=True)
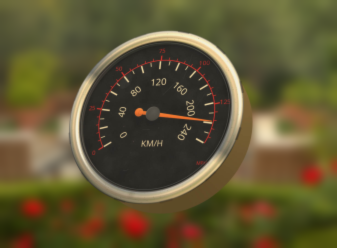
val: 220 km/h
